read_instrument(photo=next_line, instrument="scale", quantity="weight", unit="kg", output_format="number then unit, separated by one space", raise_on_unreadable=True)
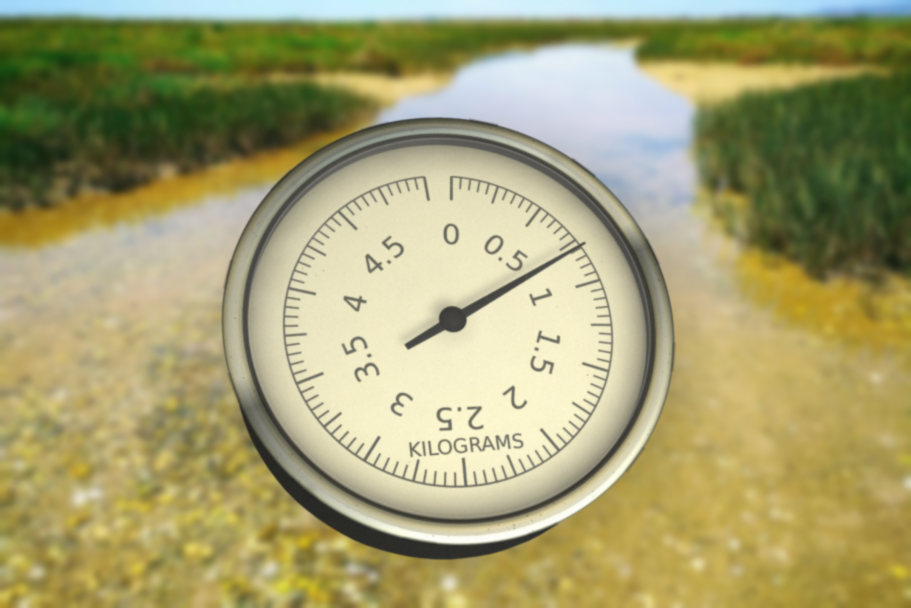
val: 0.8 kg
